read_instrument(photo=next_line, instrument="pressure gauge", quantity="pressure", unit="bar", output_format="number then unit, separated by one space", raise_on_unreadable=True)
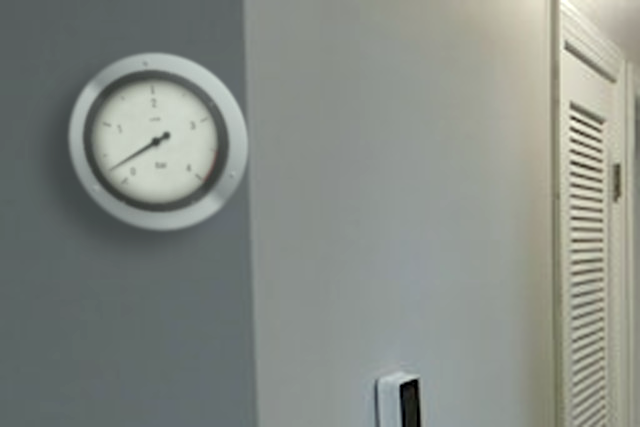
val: 0.25 bar
